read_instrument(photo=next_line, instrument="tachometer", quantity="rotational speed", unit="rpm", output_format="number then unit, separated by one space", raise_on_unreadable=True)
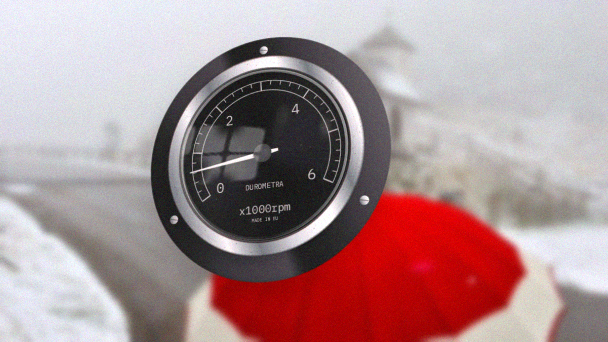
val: 600 rpm
